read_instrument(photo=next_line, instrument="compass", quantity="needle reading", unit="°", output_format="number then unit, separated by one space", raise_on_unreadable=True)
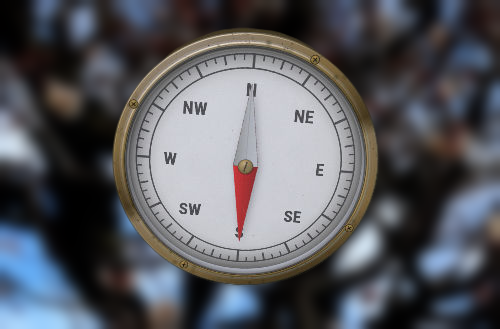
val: 180 °
